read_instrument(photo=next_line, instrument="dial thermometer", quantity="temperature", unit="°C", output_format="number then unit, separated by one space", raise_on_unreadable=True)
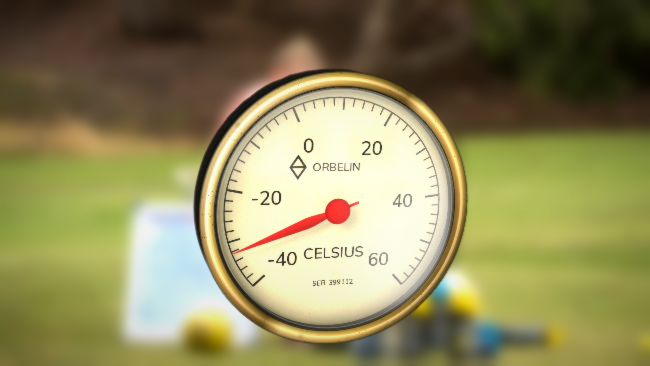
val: -32 °C
